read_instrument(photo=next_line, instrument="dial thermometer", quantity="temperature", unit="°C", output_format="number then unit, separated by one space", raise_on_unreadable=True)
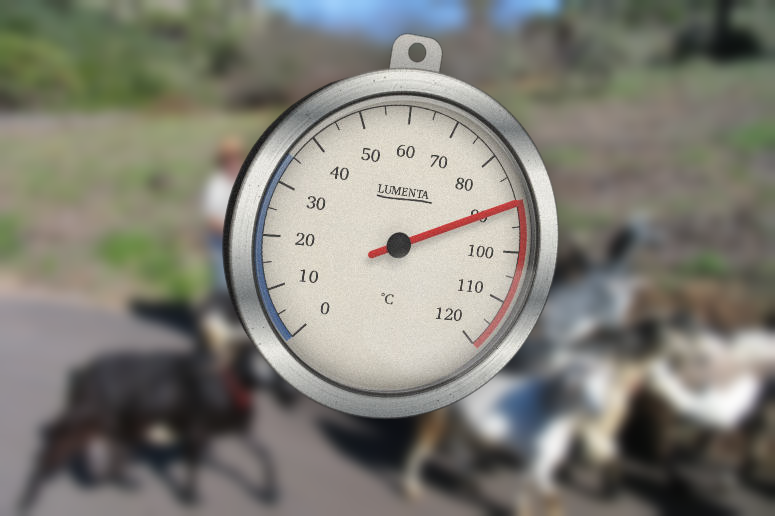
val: 90 °C
